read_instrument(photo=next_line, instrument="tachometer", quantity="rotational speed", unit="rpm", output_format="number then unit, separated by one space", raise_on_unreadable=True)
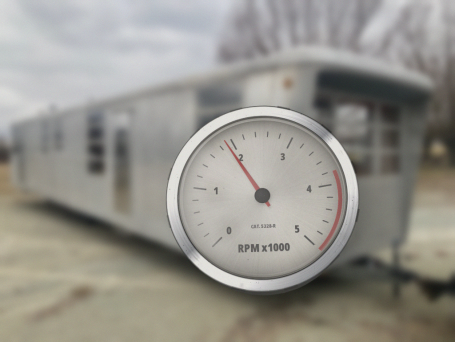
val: 1900 rpm
